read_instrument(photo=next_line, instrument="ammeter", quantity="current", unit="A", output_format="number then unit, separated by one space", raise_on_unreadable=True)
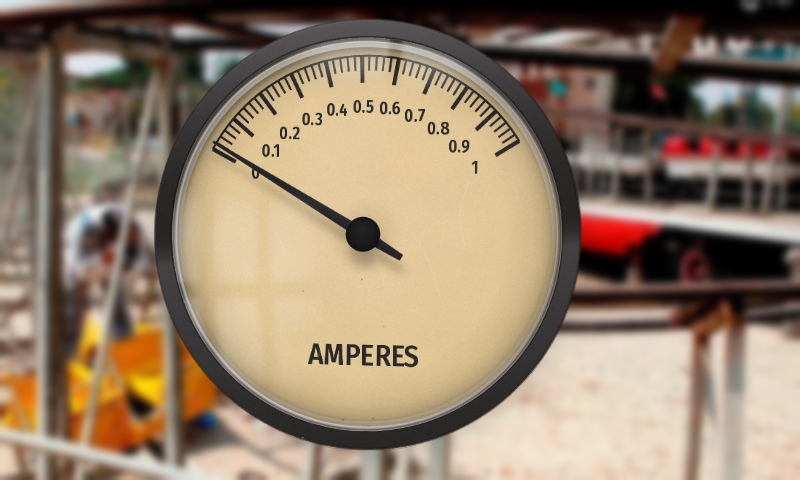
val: 0.02 A
